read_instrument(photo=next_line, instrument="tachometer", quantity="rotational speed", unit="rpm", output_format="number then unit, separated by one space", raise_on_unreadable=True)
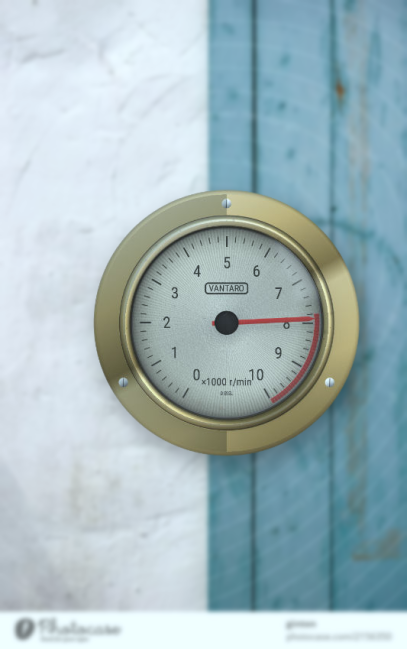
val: 7900 rpm
